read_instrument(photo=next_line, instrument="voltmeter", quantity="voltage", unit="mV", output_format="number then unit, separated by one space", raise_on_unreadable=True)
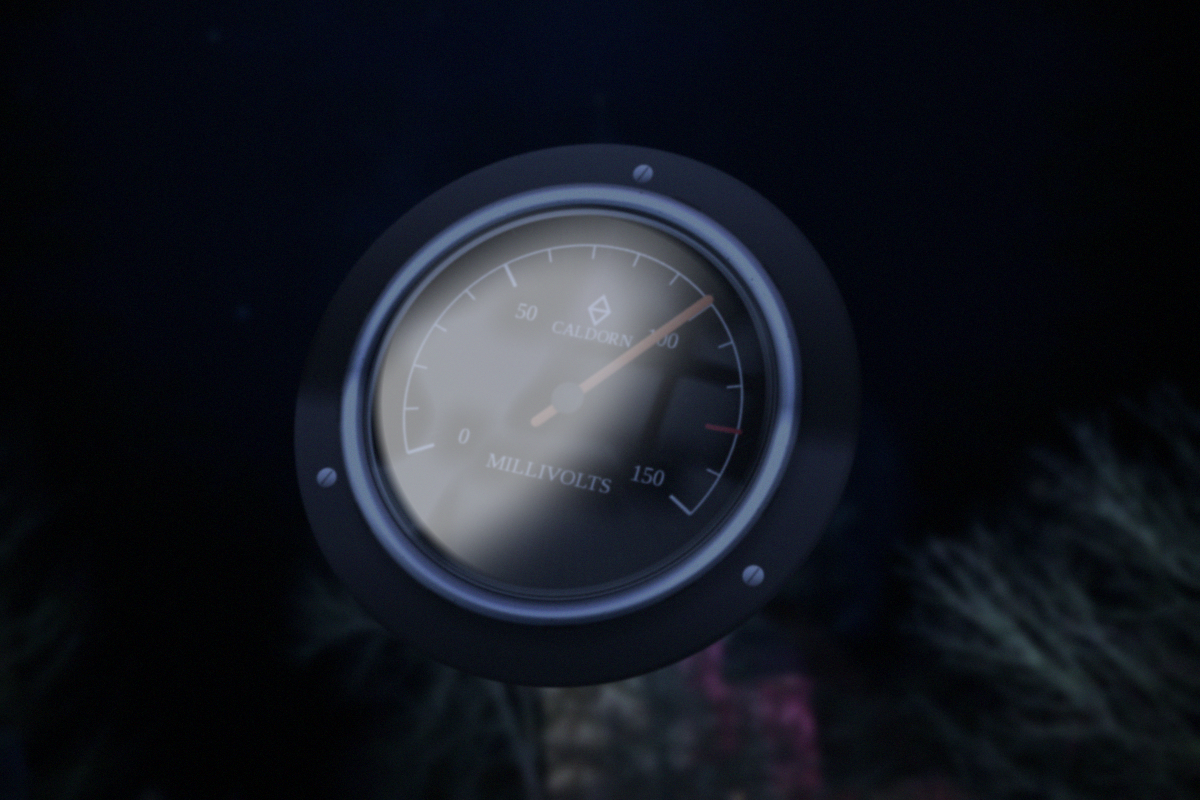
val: 100 mV
